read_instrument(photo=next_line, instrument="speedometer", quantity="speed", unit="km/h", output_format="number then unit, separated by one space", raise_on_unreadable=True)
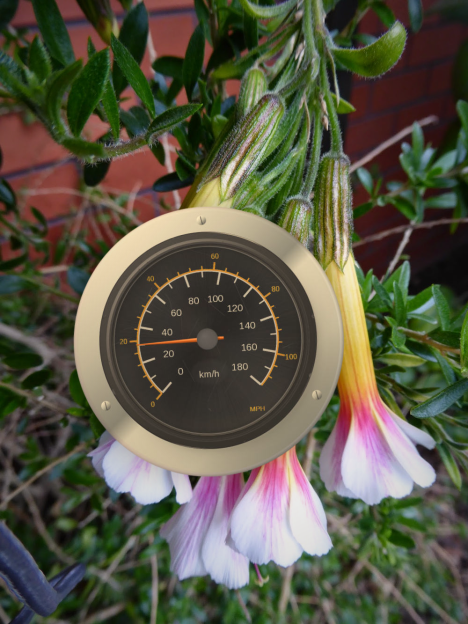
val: 30 km/h
